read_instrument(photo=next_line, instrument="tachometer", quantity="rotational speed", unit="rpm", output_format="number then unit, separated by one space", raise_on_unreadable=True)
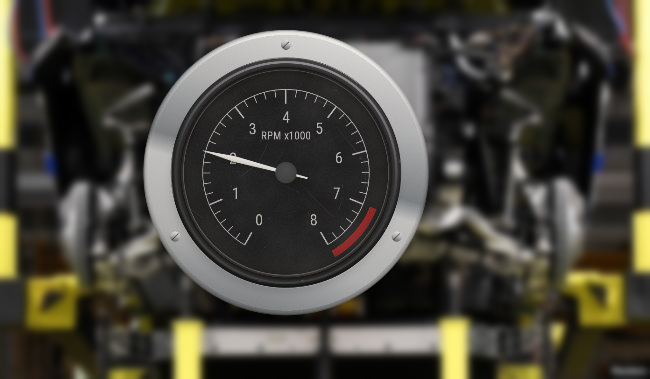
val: 2000 rpm
